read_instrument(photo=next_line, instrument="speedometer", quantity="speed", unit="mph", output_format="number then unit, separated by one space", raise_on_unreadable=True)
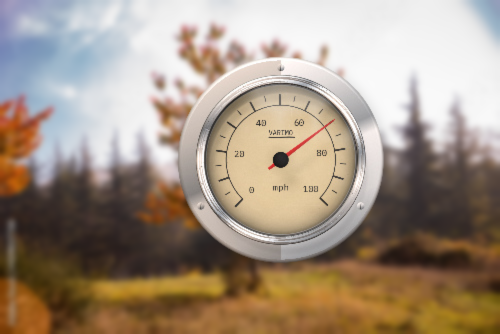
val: 70 mph
